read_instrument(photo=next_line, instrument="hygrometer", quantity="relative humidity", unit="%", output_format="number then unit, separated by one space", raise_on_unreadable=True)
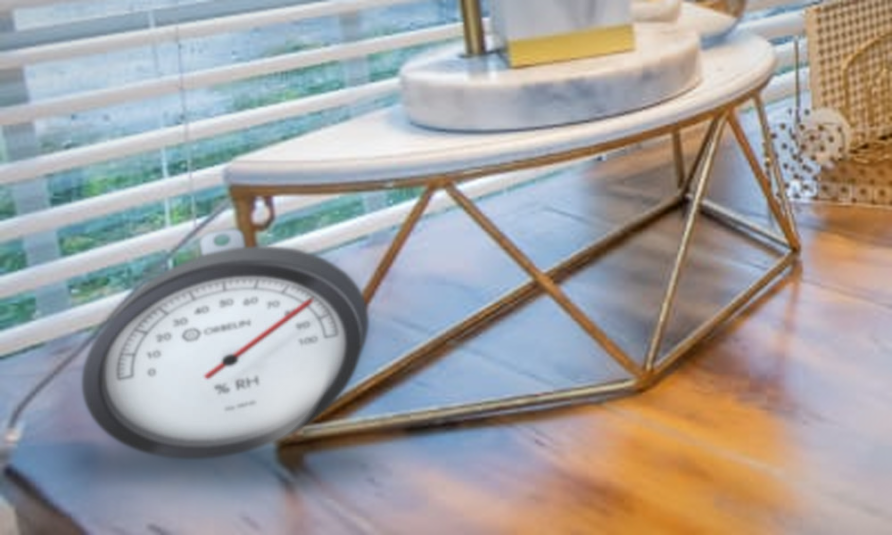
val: 80 %
